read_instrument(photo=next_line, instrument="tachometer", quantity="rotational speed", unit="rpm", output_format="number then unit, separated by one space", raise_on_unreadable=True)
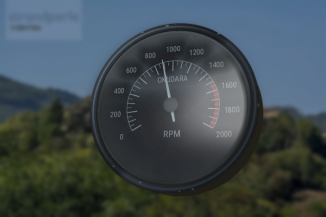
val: 900 rpm
